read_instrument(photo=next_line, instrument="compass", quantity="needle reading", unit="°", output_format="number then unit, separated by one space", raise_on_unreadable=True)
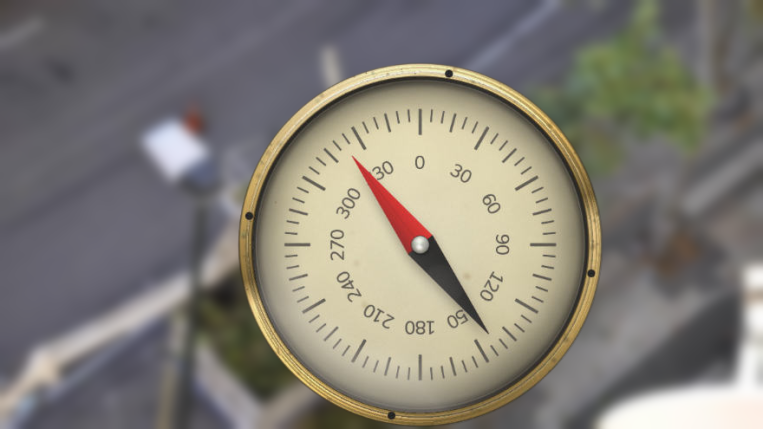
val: 322.5 °
